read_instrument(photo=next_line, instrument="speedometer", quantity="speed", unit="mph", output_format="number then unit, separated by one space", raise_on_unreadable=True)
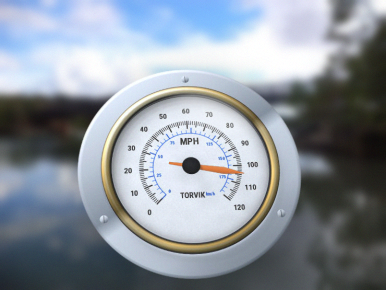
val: 105 mph
